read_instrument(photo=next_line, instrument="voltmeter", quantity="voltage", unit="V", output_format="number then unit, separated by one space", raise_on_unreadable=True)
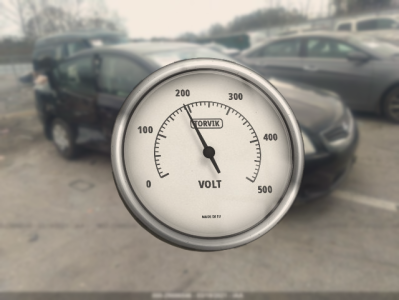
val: 190 V
